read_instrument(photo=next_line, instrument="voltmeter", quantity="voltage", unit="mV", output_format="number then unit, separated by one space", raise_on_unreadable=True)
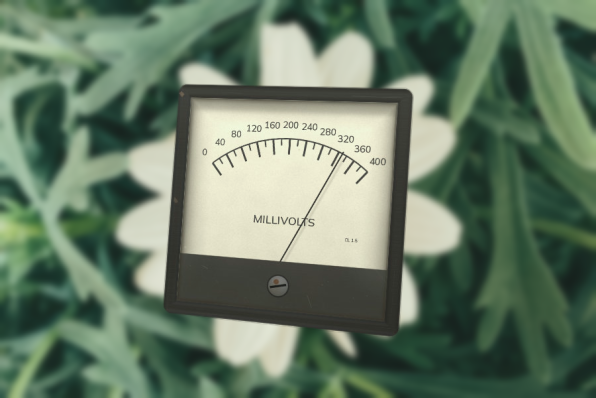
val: 330 mV
